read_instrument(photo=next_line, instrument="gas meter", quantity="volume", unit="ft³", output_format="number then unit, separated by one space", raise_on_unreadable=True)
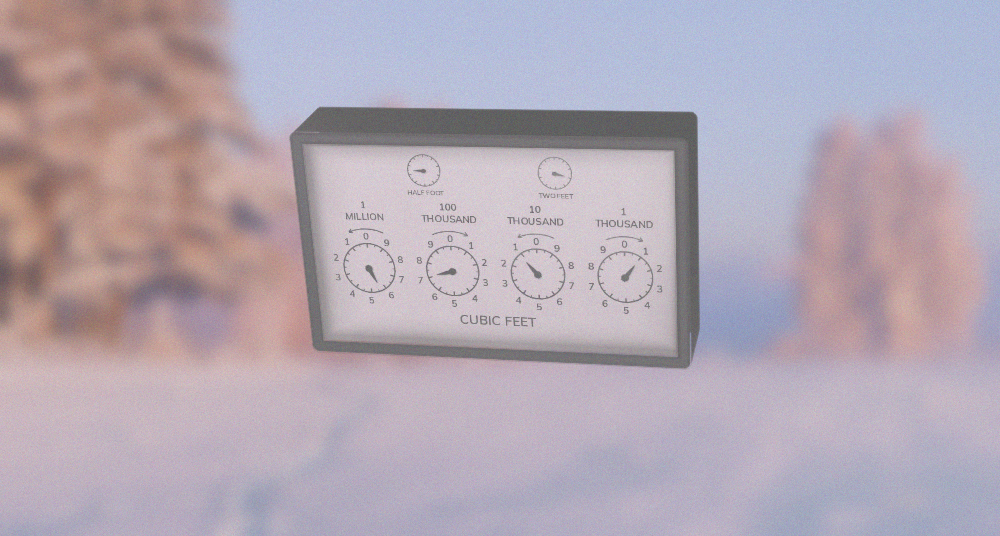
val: 571100 ft³
